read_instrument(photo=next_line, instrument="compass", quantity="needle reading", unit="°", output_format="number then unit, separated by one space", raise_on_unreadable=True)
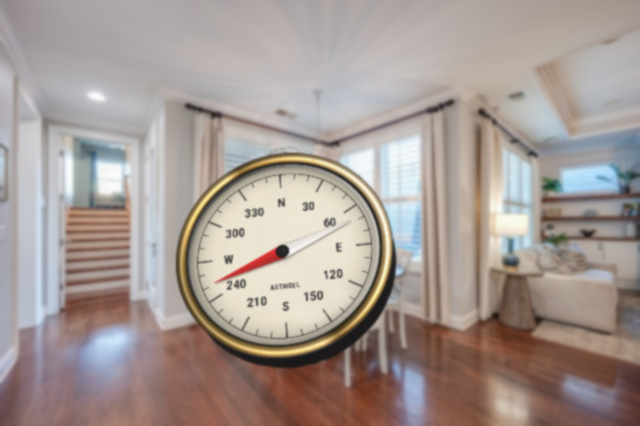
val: 250 °
